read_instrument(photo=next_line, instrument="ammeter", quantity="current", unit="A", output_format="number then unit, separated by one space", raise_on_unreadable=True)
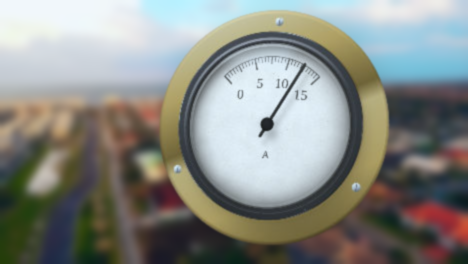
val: 12.5 A
